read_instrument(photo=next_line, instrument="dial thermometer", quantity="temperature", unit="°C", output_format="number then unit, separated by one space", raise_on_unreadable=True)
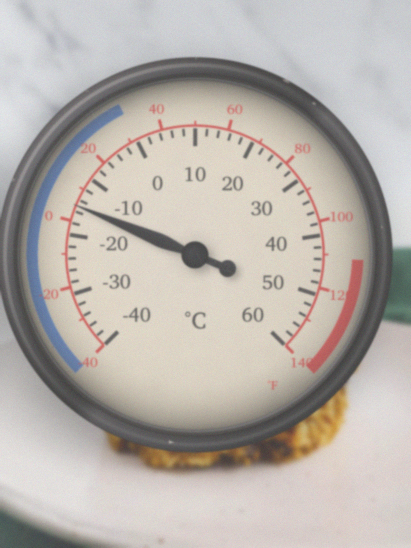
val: -15 °C
